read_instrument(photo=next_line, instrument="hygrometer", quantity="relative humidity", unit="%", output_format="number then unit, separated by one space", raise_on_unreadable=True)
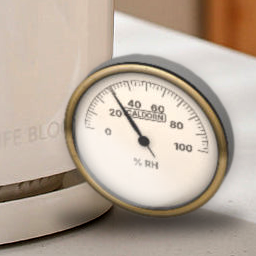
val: 30 %
